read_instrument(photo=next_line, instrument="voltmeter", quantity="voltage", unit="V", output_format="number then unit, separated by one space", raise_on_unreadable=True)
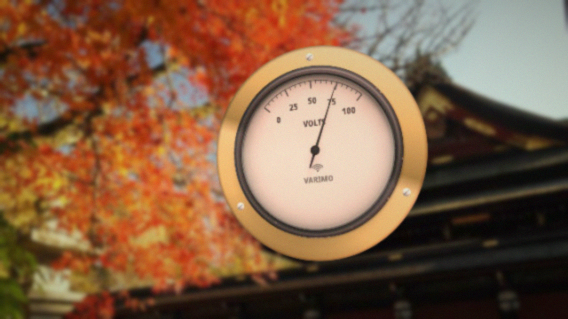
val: 75 V
